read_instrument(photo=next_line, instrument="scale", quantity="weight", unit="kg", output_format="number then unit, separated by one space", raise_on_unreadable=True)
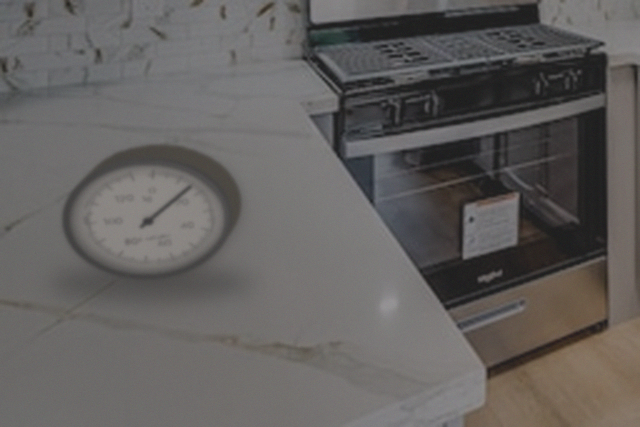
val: 15 kg
